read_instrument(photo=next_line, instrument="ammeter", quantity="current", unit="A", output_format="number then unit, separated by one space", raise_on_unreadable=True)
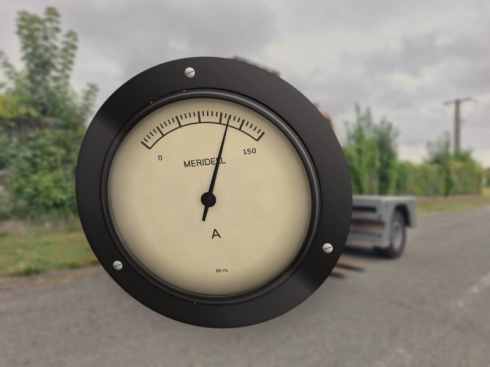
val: 110 A
